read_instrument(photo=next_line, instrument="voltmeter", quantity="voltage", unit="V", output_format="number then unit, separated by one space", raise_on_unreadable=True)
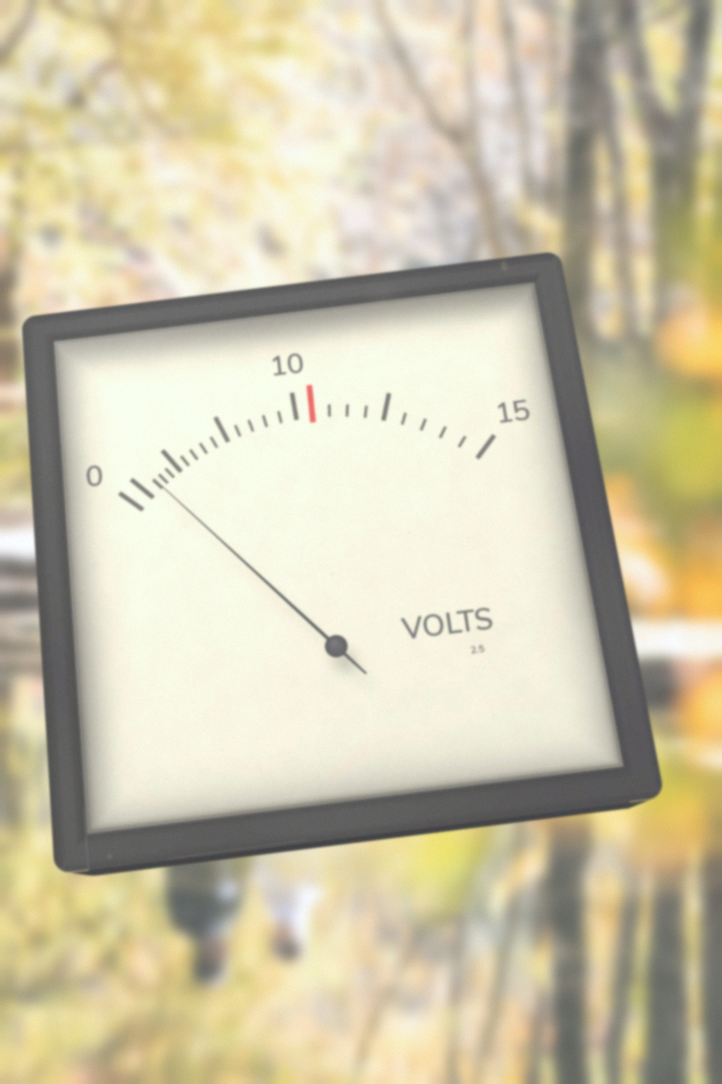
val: 3.5 V
